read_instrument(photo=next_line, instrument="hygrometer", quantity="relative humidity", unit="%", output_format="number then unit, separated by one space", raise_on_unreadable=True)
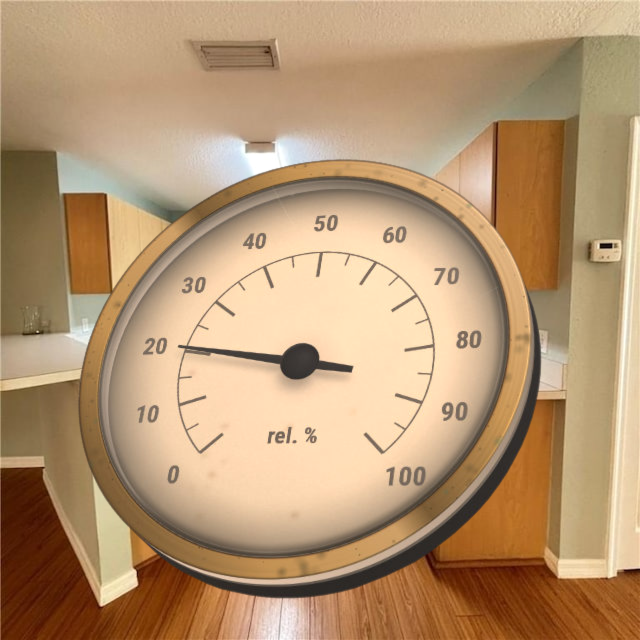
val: 20 %
